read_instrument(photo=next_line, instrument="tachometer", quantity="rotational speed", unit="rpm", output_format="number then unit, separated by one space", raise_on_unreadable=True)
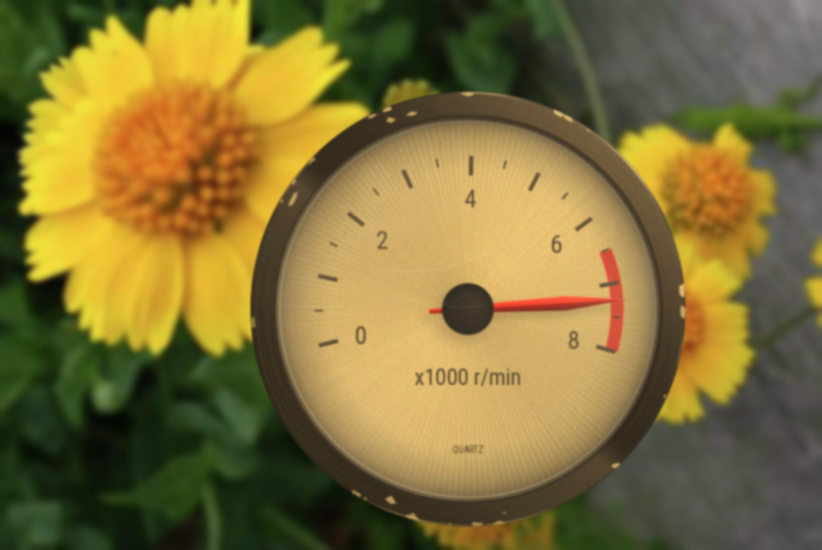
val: 7250 rpm
